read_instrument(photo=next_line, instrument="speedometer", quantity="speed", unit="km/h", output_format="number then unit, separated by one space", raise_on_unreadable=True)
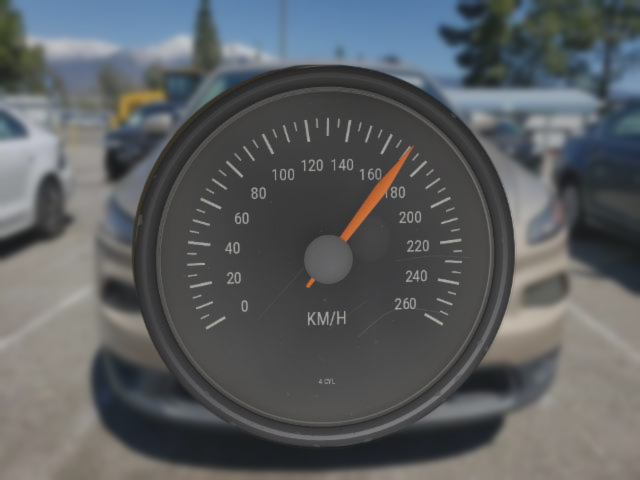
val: 170 km/h
